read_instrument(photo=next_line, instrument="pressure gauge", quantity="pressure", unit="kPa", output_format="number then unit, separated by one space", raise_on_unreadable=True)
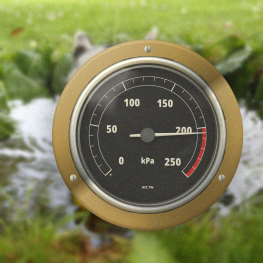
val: 205 kPa
